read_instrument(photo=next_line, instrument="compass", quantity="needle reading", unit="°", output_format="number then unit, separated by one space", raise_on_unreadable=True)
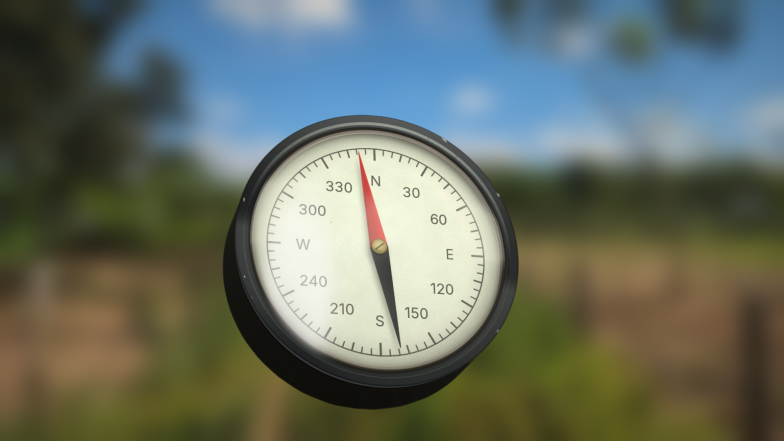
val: 350 °
